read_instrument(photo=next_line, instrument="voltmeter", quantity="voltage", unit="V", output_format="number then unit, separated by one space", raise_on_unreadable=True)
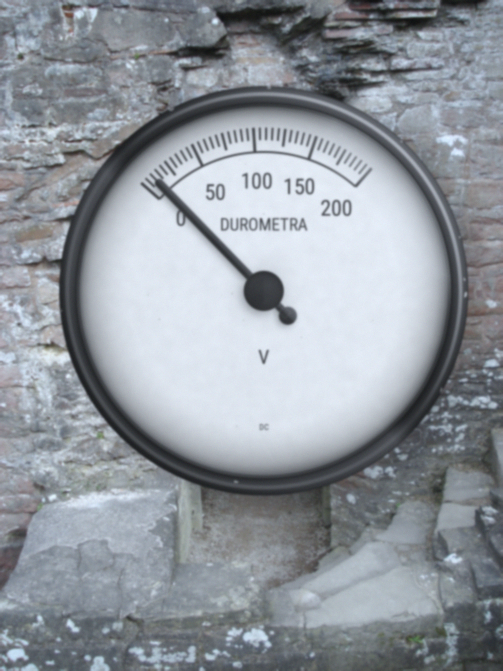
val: 10 V
